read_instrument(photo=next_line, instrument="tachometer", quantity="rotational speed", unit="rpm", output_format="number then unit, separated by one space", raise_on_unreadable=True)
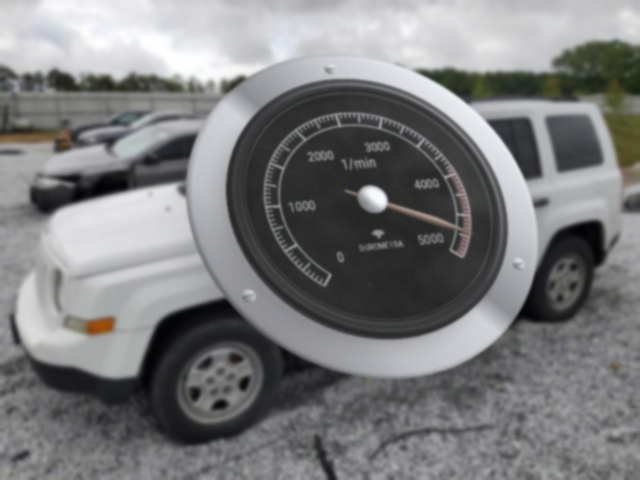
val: 4750 rpm
